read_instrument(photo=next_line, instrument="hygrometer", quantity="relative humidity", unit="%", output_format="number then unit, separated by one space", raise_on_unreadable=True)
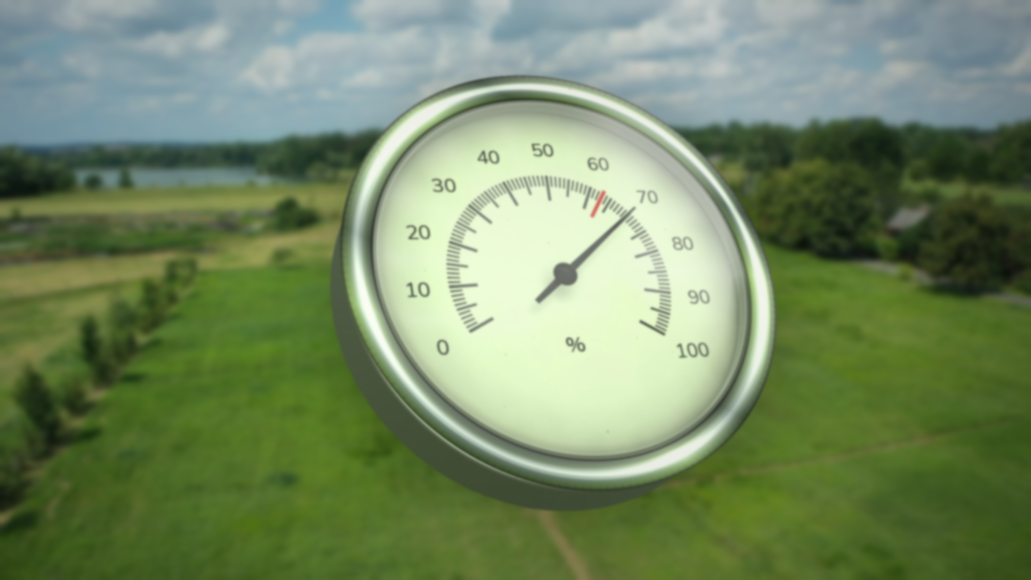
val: 70 %
